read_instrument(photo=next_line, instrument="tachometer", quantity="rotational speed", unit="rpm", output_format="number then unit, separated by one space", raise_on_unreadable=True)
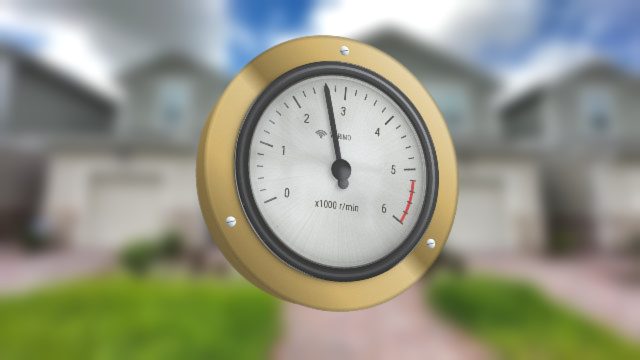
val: 2600 rpm
